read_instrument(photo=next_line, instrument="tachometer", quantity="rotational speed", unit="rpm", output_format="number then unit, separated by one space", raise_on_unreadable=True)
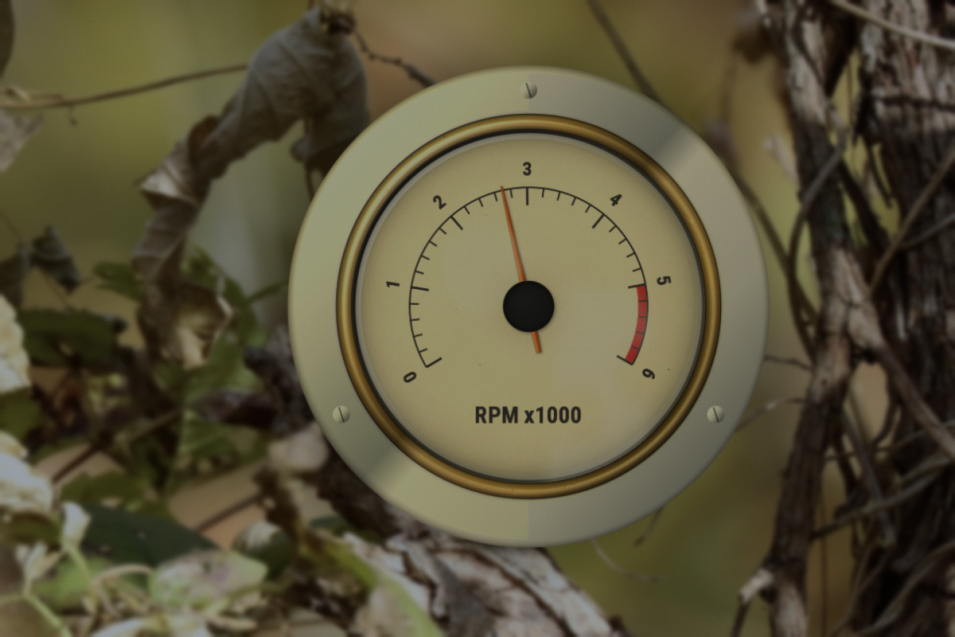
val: 2700 rpm
